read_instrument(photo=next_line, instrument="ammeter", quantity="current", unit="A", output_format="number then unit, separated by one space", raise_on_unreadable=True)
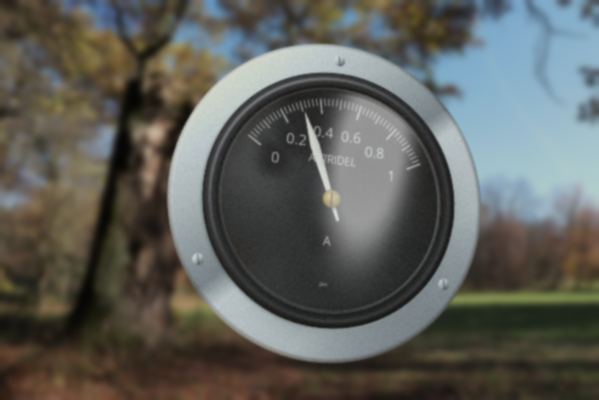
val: 0.3 A
